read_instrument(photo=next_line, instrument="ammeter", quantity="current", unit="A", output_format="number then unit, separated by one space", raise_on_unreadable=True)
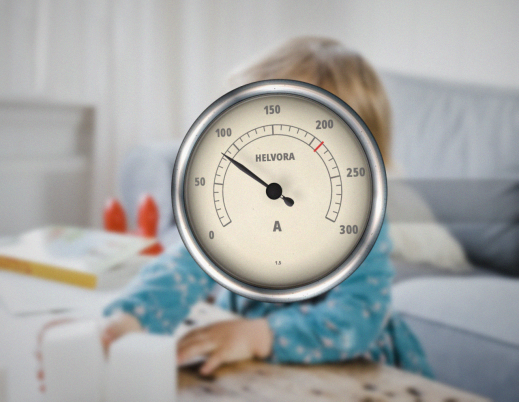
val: 85 A
